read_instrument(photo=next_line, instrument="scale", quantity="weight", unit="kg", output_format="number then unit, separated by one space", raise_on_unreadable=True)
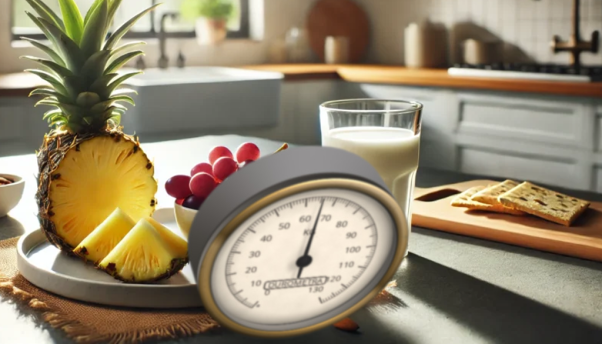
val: 65 kg
